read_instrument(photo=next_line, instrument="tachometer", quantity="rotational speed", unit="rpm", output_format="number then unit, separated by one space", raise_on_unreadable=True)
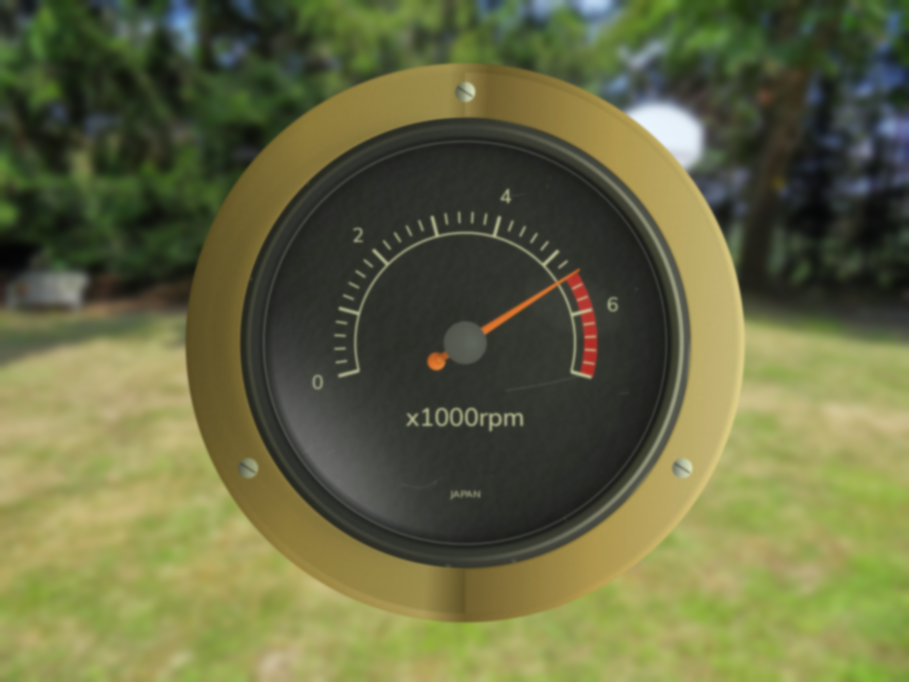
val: 5400 rpm
